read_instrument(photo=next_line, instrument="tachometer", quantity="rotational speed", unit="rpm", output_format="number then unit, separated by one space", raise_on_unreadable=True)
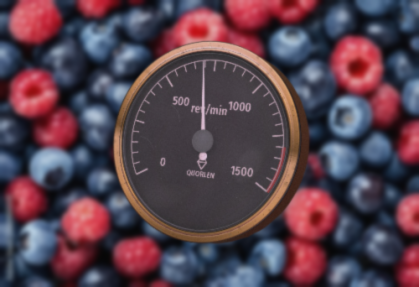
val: 700 rpm
